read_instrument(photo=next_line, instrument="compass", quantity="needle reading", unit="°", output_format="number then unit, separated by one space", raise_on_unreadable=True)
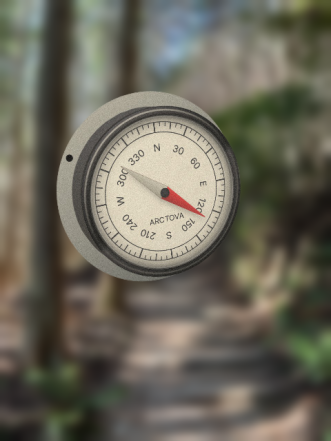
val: 130 °
